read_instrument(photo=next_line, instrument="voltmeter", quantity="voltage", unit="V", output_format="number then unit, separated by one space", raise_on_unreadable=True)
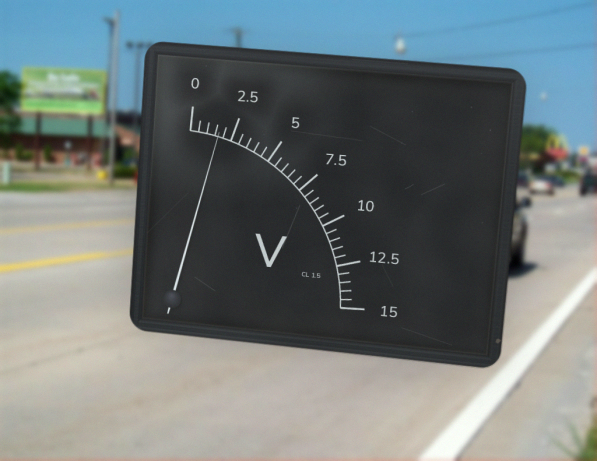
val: 1.75 V
